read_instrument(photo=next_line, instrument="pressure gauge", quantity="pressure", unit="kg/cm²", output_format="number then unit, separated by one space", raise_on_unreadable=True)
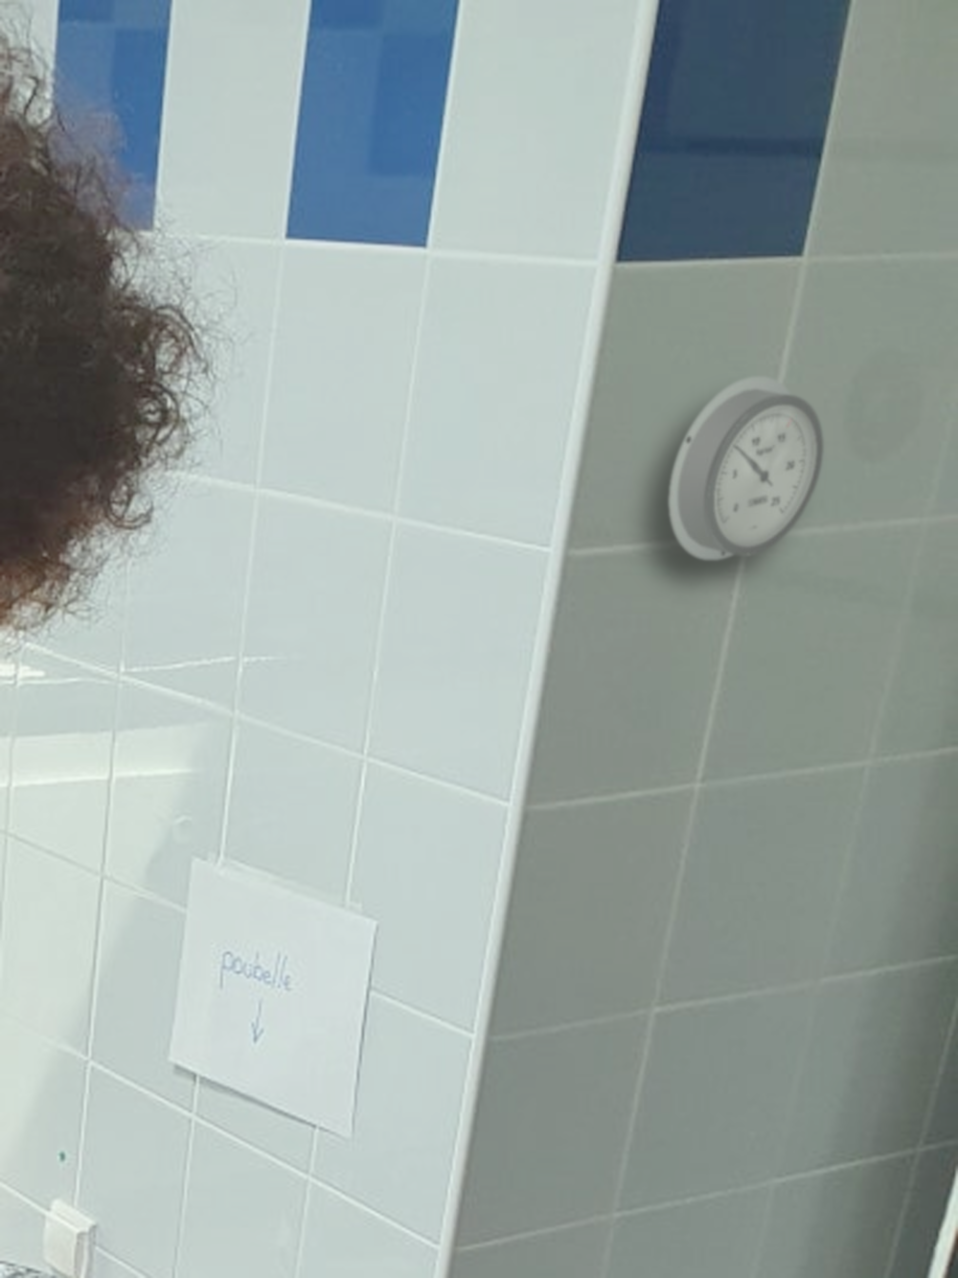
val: 7.5 kg/cm²
